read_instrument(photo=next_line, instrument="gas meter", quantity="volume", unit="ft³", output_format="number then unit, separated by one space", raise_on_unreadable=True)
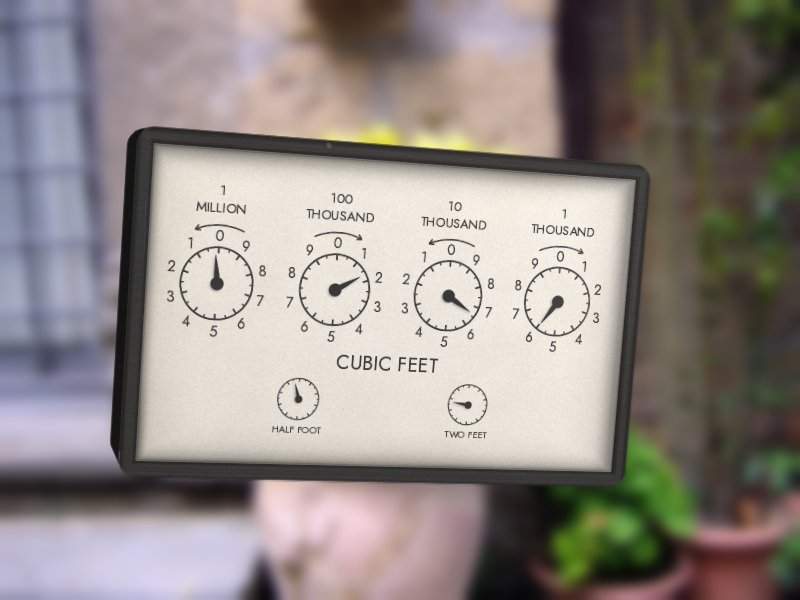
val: 16600 ft³
